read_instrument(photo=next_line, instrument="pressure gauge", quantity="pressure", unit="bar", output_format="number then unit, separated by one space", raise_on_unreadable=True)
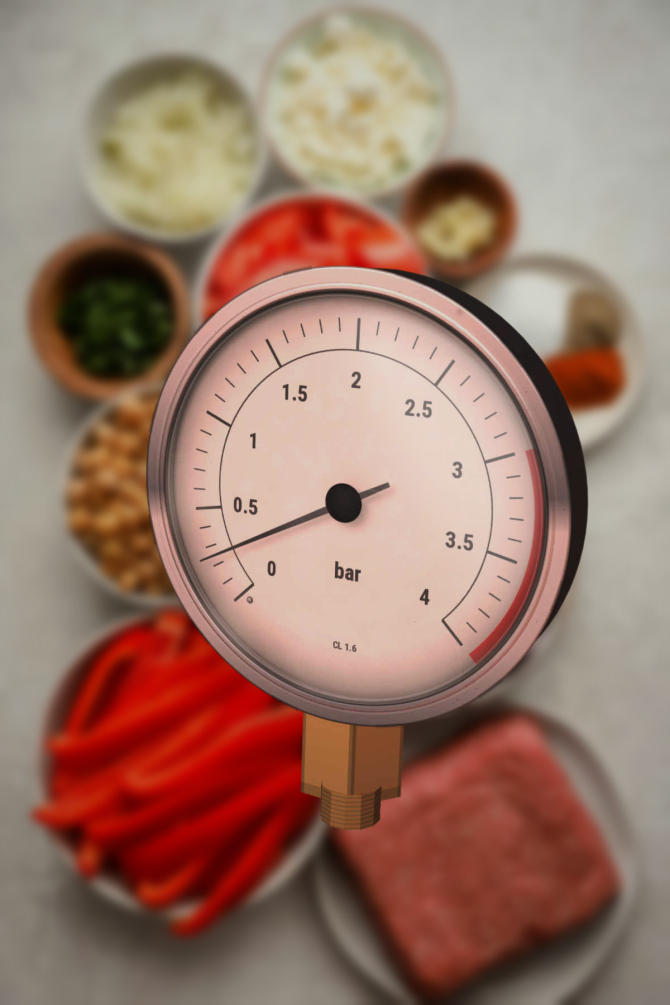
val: 0.25 bar
